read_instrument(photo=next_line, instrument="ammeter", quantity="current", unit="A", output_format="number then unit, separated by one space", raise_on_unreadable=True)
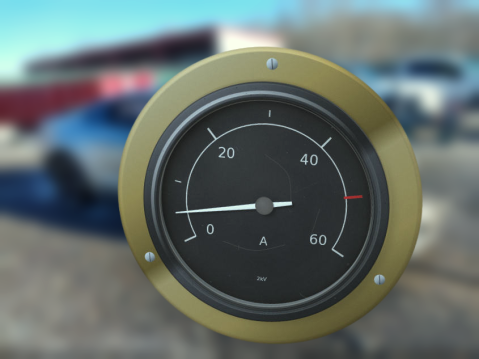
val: 5 A
